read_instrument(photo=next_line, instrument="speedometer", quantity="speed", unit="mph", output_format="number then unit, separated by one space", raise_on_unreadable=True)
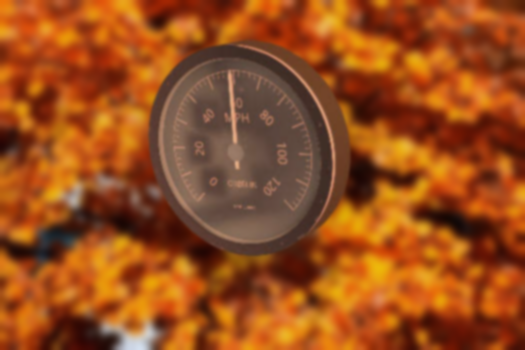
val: 60 mph
